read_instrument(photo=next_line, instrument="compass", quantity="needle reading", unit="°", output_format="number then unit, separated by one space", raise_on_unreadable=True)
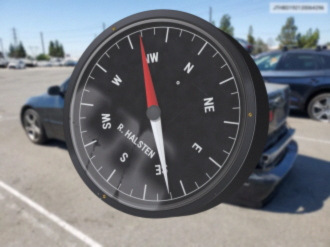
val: 310 °
